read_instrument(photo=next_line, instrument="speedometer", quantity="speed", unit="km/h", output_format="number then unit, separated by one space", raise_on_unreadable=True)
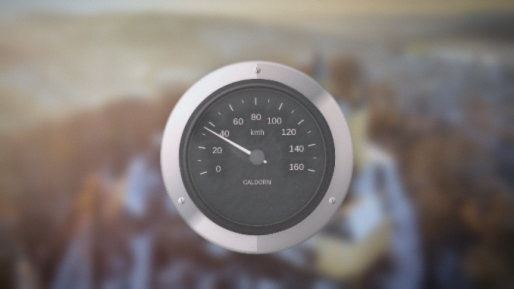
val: 35 km/h
